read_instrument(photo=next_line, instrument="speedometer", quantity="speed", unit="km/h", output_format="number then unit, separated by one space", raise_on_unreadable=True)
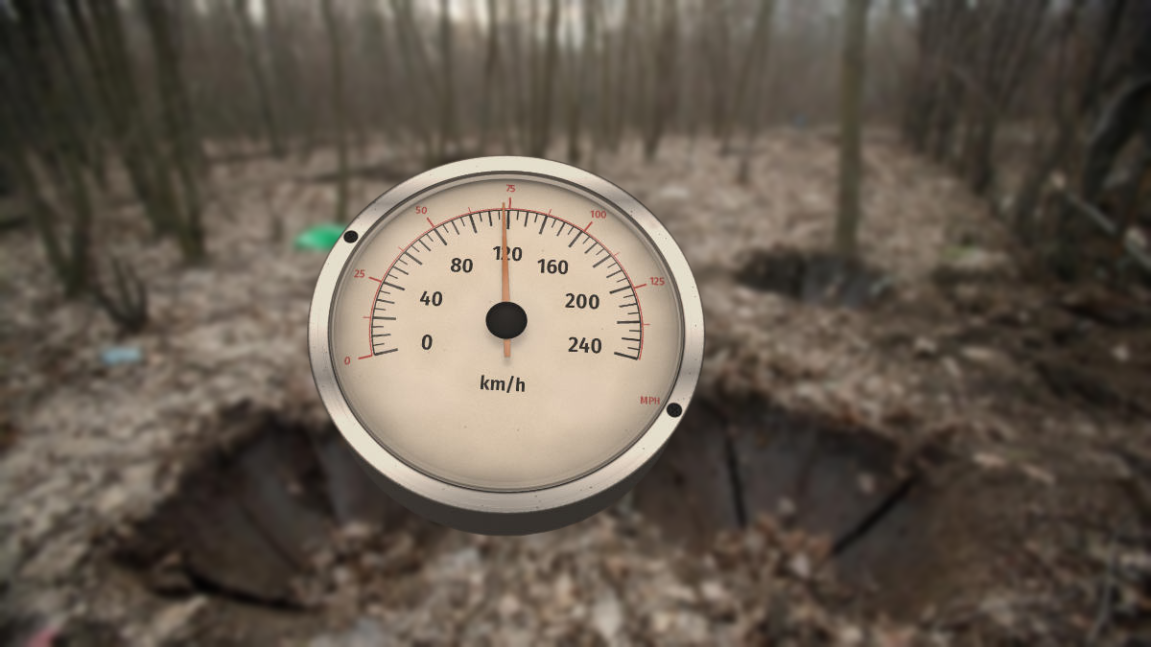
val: 117.5 km/h
